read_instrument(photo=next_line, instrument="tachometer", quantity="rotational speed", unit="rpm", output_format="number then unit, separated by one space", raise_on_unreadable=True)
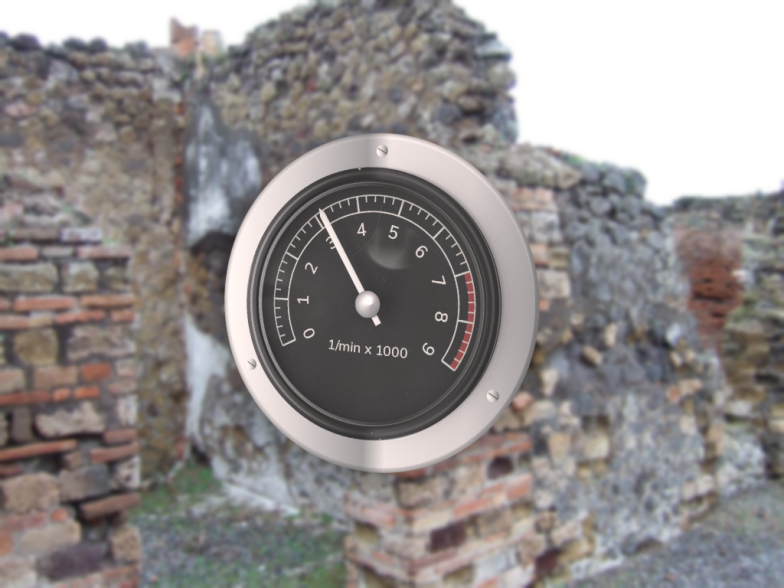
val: 3200 rpm
